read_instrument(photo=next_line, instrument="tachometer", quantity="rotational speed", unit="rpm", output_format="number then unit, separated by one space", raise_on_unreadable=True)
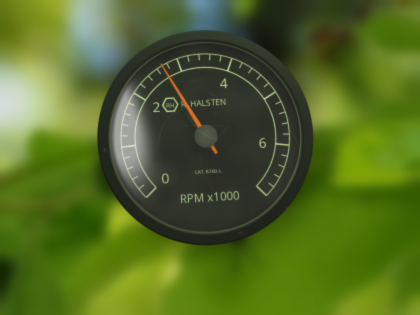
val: 2700 rpm
